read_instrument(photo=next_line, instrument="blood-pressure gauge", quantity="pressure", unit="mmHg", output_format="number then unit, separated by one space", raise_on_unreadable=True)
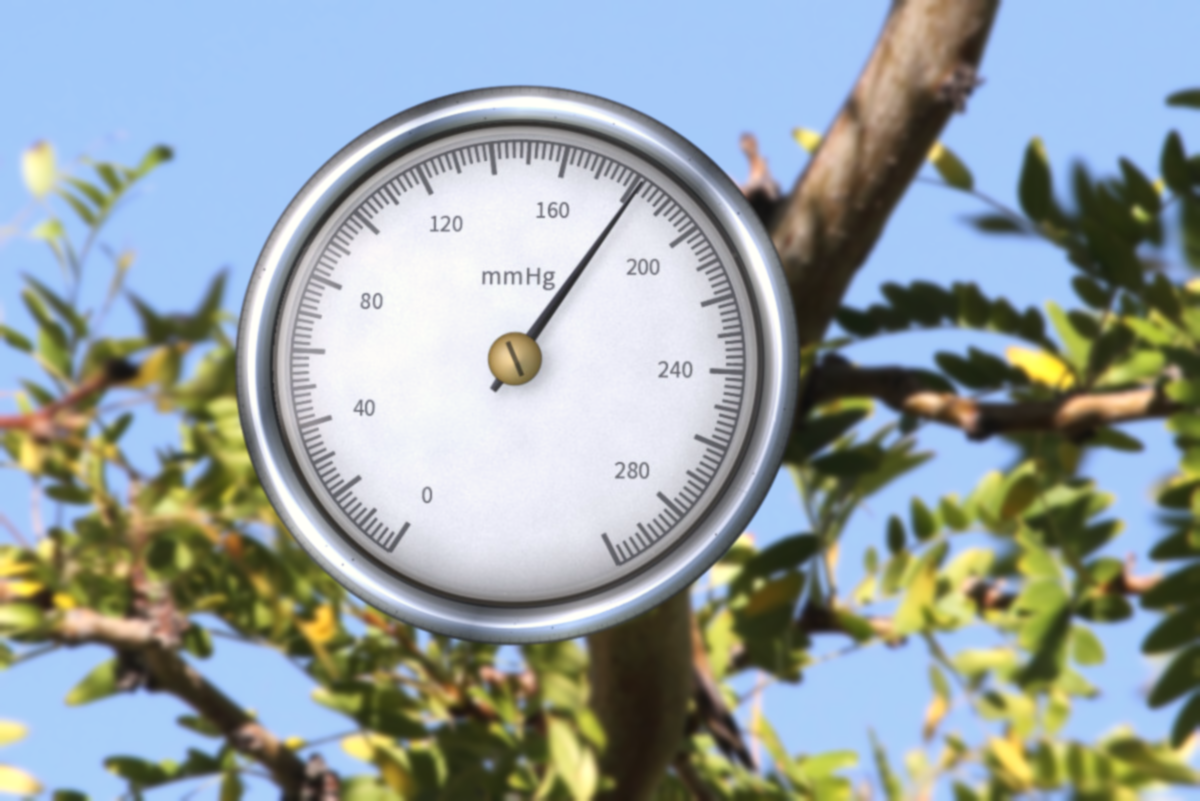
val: 182 mmHg
